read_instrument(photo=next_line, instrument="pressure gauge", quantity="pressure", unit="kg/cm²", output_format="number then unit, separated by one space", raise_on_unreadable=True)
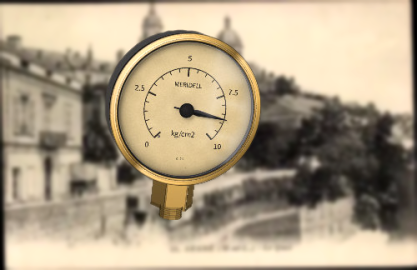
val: 8.75 kg/cm²
